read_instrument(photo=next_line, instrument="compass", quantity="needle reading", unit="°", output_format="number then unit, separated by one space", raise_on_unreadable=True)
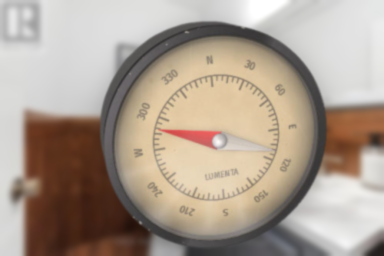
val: 290 °
